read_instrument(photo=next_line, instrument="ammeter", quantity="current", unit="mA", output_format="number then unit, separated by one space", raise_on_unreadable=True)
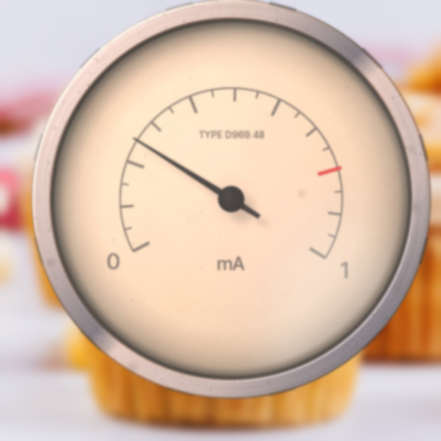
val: 0.25 mA
